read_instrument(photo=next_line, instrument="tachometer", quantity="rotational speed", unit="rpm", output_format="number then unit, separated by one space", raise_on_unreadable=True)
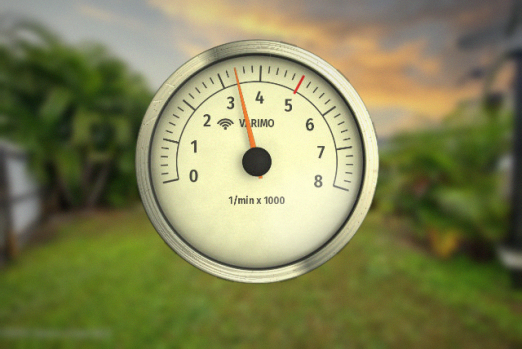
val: 3400 rpm
